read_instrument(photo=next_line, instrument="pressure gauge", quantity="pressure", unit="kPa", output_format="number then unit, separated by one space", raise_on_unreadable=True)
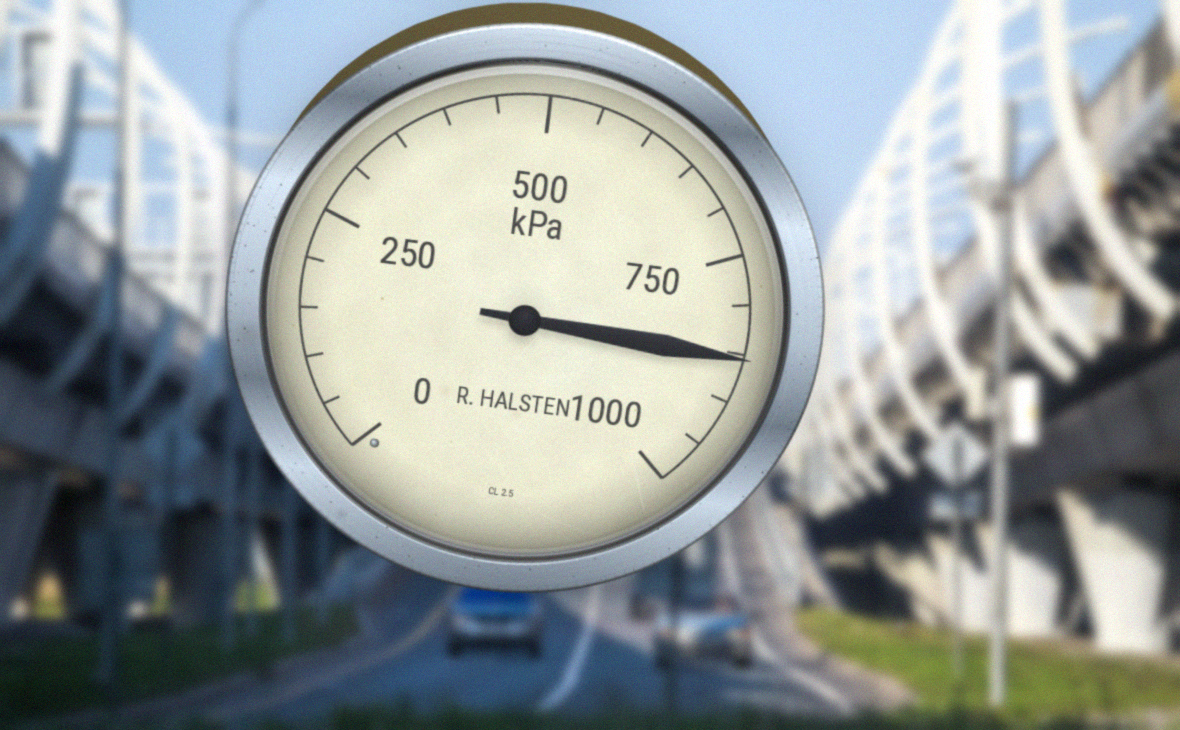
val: 850 kPa
